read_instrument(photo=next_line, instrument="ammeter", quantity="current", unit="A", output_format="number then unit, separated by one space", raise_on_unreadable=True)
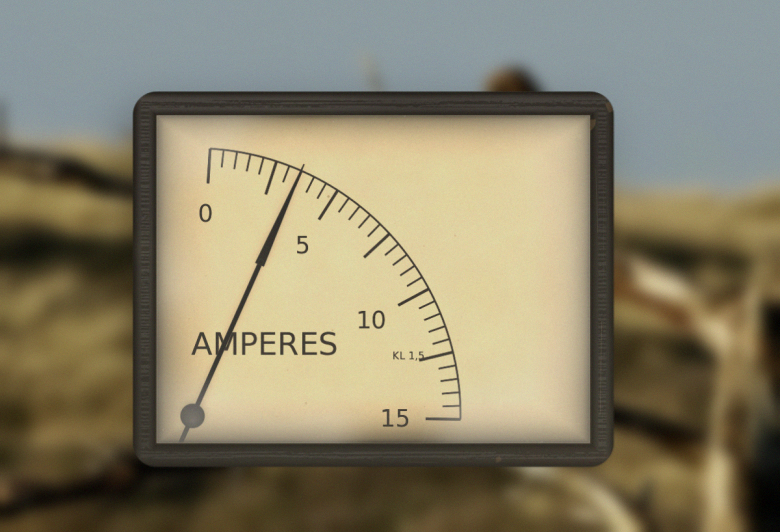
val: 3.5 A
